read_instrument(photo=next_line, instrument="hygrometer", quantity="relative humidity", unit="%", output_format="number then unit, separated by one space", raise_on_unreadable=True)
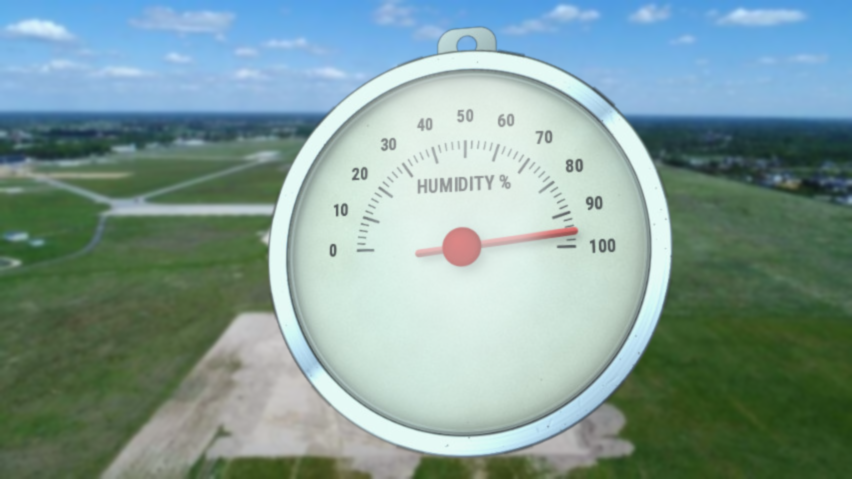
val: 96 %
